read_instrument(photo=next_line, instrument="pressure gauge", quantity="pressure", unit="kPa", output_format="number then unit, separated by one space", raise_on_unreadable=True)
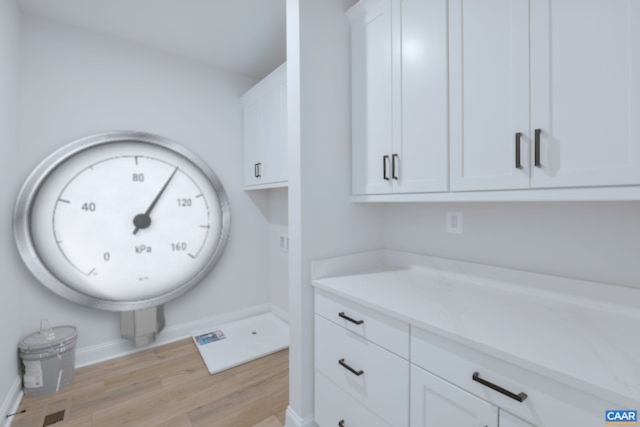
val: 100 kPa
